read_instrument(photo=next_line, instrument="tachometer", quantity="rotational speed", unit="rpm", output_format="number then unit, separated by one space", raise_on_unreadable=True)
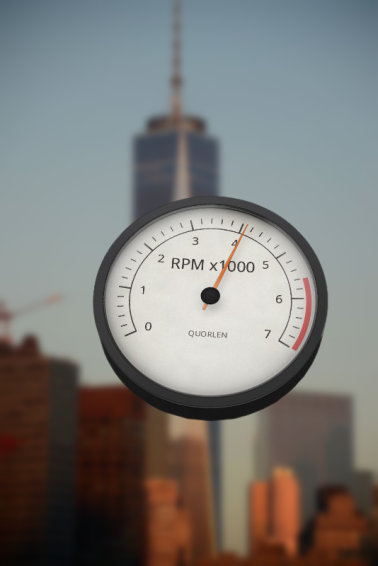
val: 4100 rpm
